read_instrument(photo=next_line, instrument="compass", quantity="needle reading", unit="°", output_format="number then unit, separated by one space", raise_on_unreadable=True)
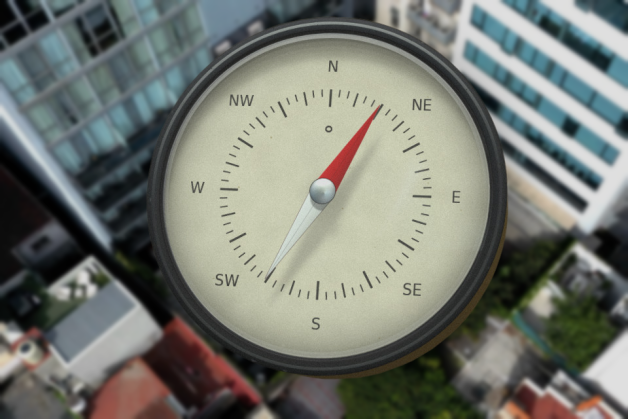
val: 30 °
